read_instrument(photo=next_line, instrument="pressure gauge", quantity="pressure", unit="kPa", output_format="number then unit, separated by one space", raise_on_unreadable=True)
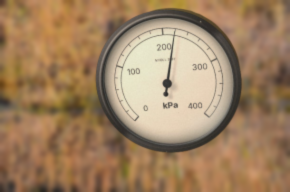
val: 220 kPa
